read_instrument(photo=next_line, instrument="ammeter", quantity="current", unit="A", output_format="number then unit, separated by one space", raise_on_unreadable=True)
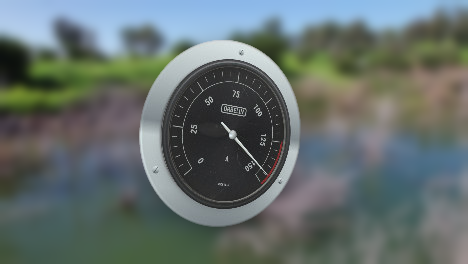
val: 145 A
